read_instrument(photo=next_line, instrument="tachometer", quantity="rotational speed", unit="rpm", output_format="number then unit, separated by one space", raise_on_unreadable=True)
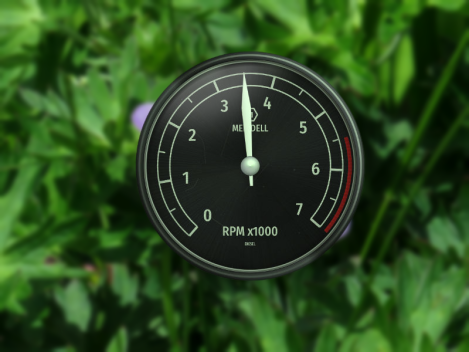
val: 3500 rpm
